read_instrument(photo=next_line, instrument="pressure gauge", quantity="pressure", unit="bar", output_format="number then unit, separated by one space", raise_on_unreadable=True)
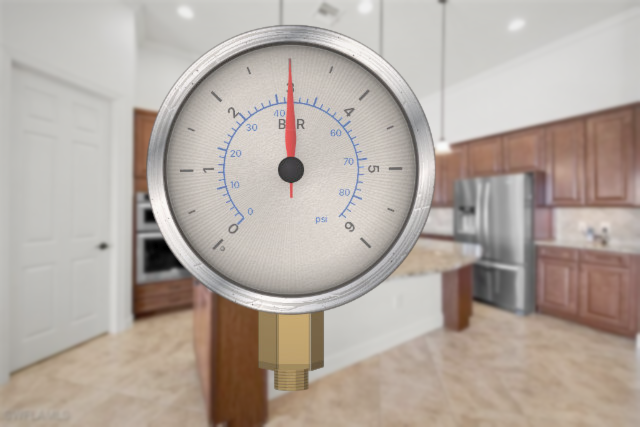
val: 3 bar
